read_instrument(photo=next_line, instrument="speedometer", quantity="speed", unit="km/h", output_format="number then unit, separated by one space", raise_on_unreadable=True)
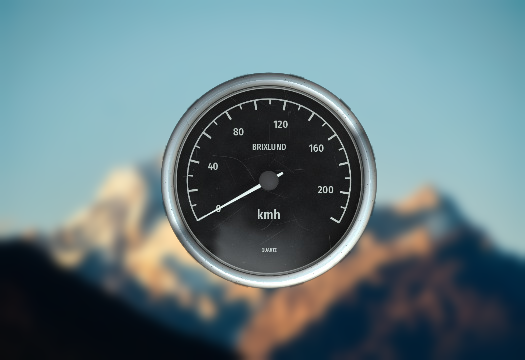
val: 0 km/h
